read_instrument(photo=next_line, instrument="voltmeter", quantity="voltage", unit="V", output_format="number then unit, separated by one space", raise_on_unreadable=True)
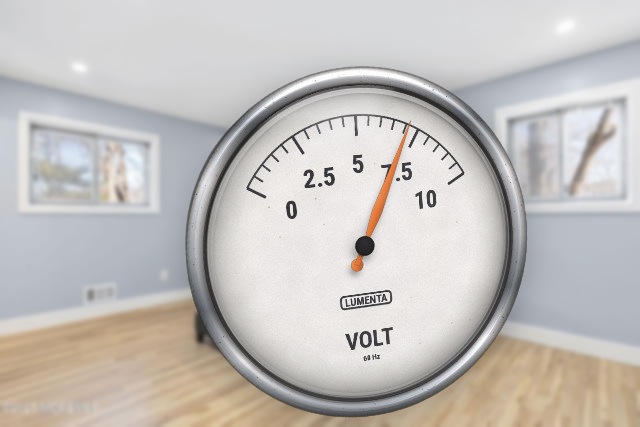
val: 7 V
